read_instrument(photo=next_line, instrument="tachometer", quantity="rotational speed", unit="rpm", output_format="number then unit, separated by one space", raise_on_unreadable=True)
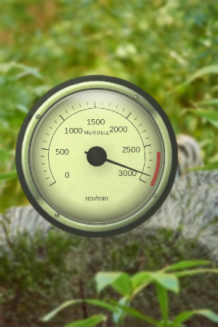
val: 2900 rpm
